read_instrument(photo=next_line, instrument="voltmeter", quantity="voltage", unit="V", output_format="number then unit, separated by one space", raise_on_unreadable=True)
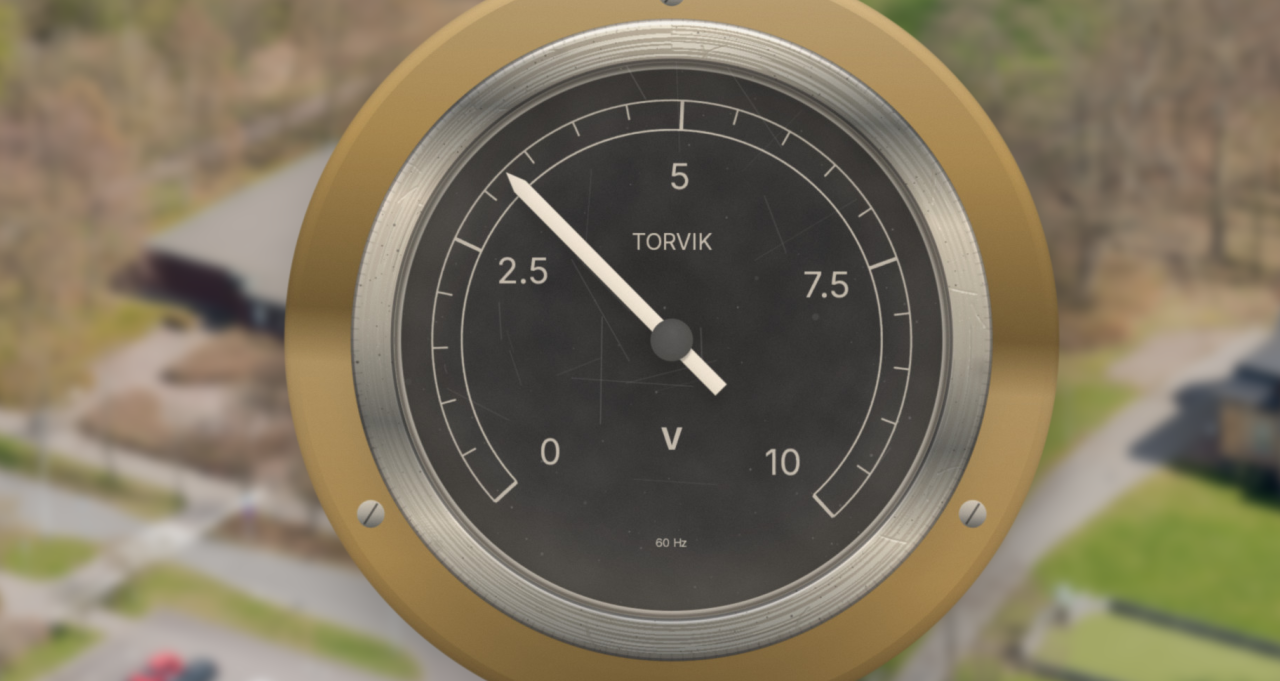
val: 3.25 V
